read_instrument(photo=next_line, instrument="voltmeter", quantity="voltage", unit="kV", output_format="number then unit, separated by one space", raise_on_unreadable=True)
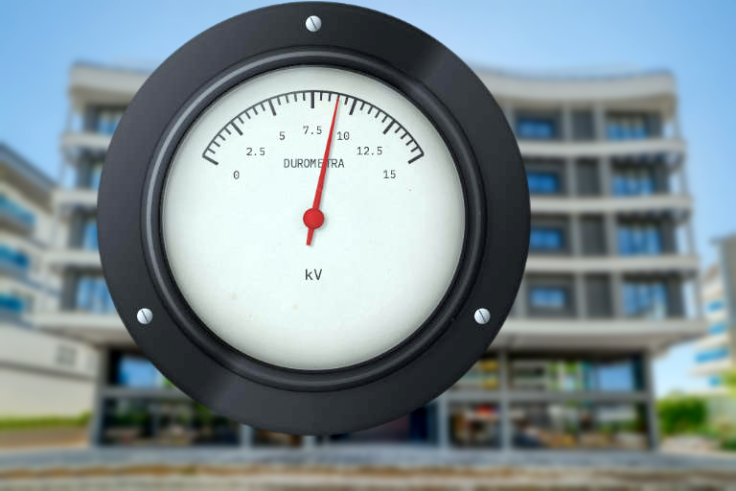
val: 9 kV
